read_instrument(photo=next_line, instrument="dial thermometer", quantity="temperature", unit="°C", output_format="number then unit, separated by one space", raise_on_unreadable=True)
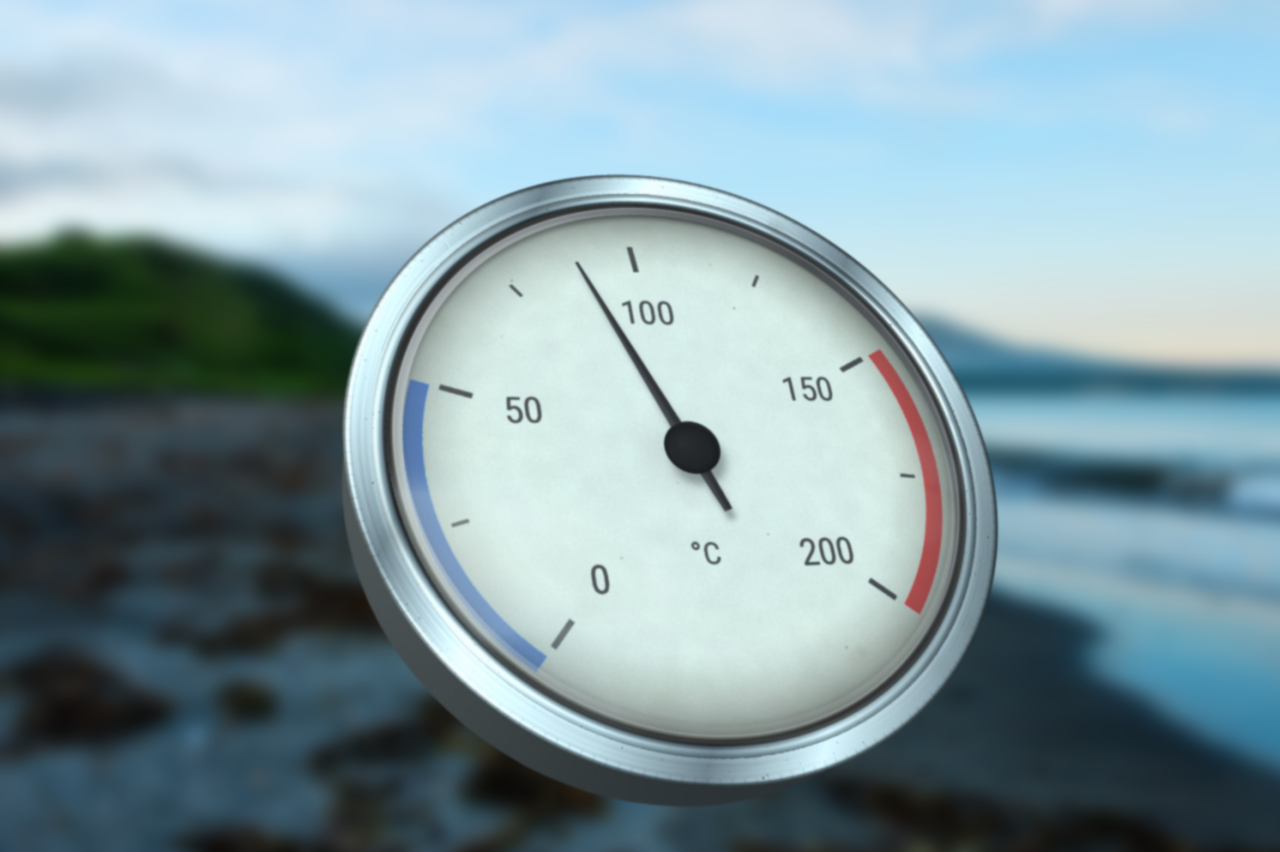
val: 87.5 °C
